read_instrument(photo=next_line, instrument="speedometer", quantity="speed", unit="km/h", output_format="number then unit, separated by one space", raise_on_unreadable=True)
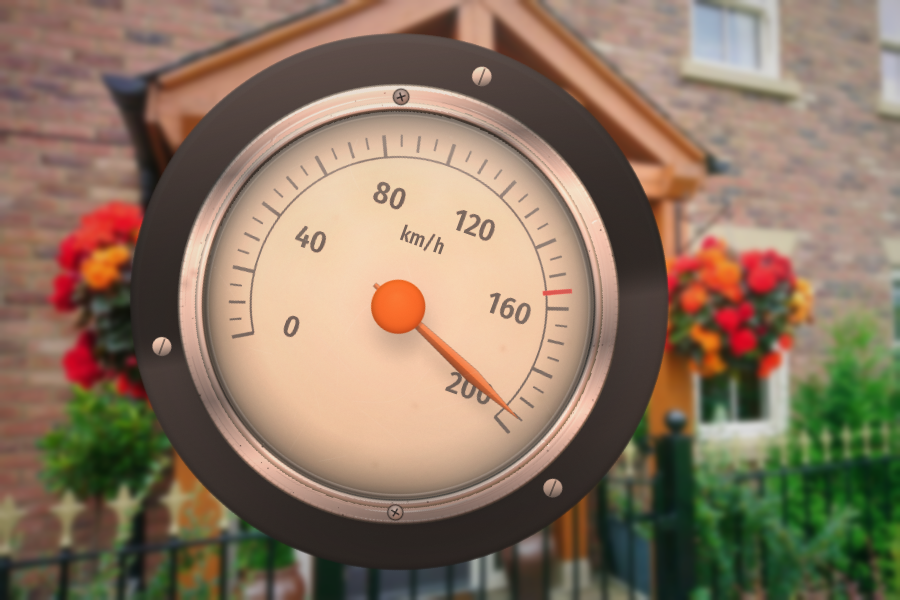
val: 195 km/h
